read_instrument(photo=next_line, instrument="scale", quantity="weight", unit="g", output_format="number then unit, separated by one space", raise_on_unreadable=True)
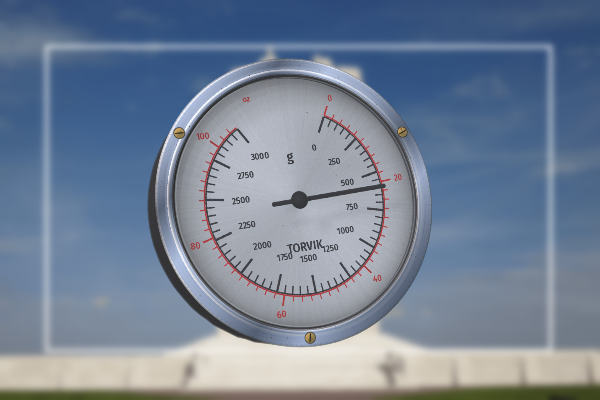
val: 600 g
